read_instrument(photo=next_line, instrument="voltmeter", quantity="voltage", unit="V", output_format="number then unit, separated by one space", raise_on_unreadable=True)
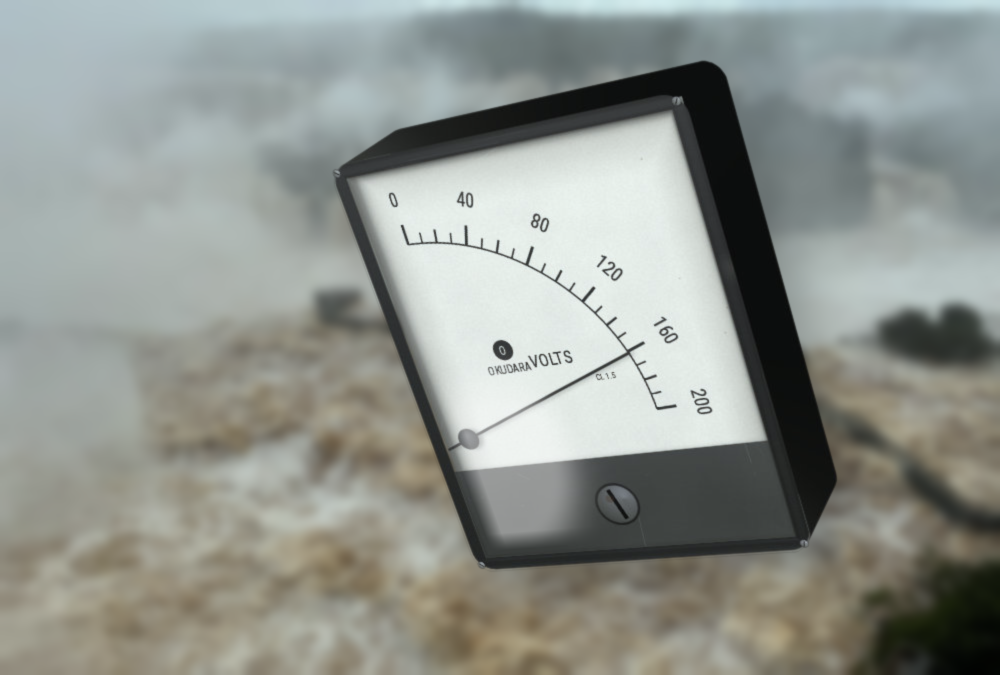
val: 160 V
